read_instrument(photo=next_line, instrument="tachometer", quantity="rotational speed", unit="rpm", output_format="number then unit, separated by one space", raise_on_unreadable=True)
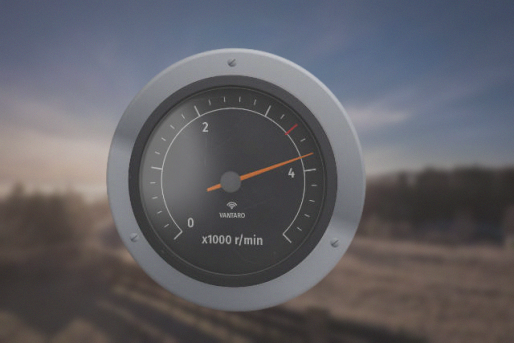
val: 3800 rpm
